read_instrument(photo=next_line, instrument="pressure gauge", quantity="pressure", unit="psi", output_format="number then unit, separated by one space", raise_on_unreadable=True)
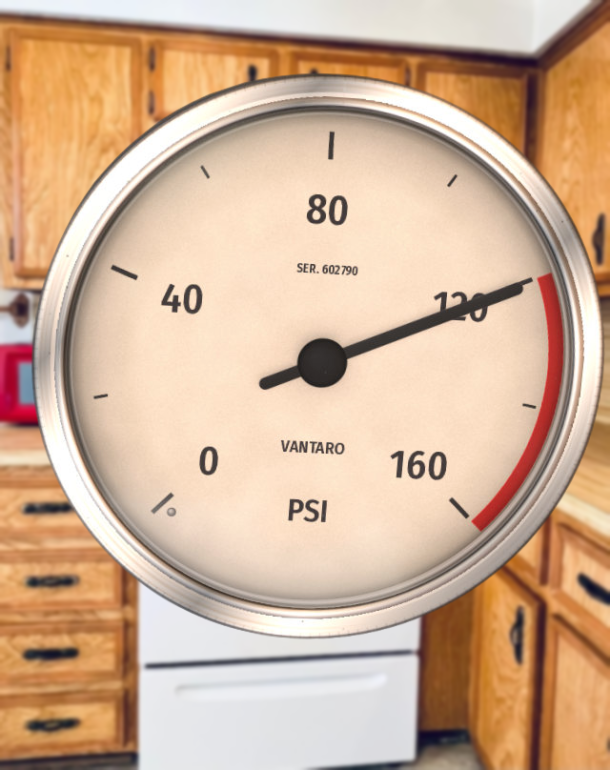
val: 120 psi
